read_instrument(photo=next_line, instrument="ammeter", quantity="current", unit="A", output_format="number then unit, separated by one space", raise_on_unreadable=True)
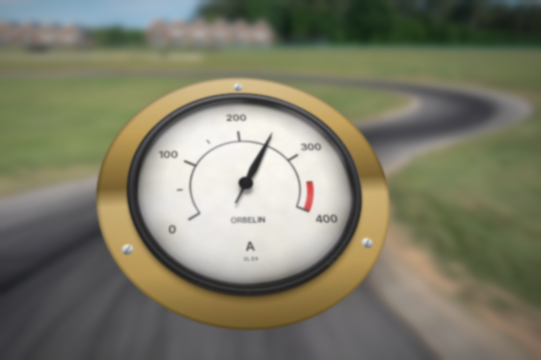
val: 250 A
